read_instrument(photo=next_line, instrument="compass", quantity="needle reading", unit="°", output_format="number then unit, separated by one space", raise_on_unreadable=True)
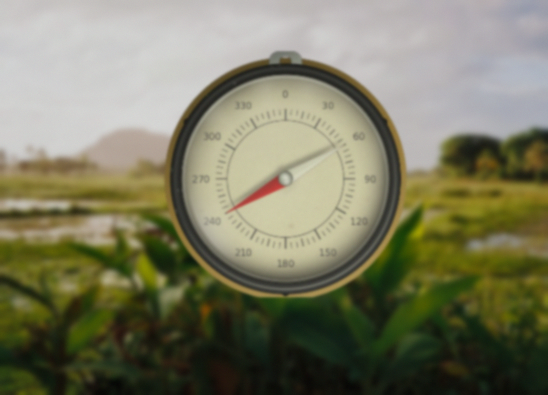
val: 240 °
